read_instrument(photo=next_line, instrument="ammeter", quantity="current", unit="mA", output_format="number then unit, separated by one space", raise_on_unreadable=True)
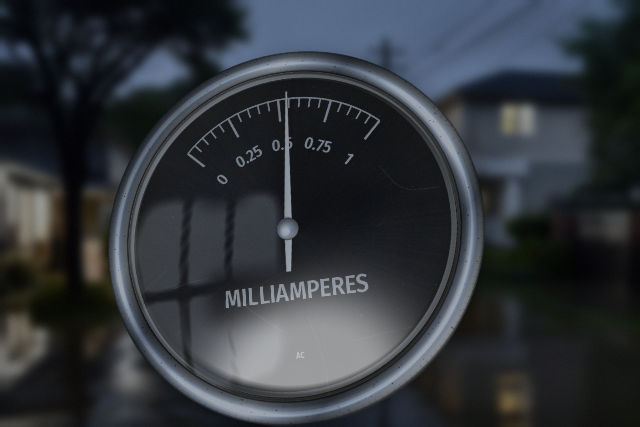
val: 0.55 mA
